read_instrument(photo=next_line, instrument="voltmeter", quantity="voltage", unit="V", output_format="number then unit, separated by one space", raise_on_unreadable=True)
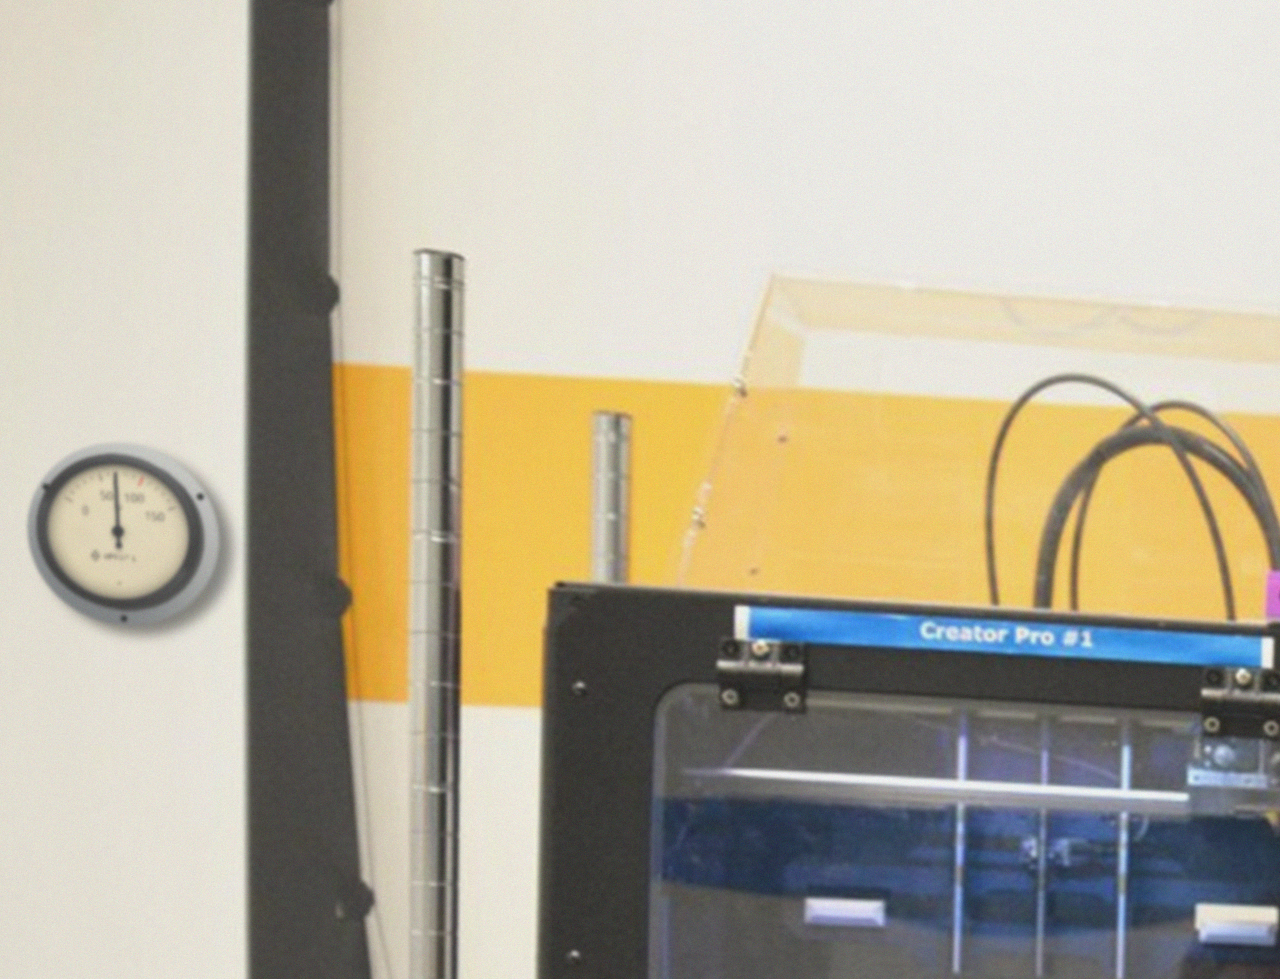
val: 70 V
